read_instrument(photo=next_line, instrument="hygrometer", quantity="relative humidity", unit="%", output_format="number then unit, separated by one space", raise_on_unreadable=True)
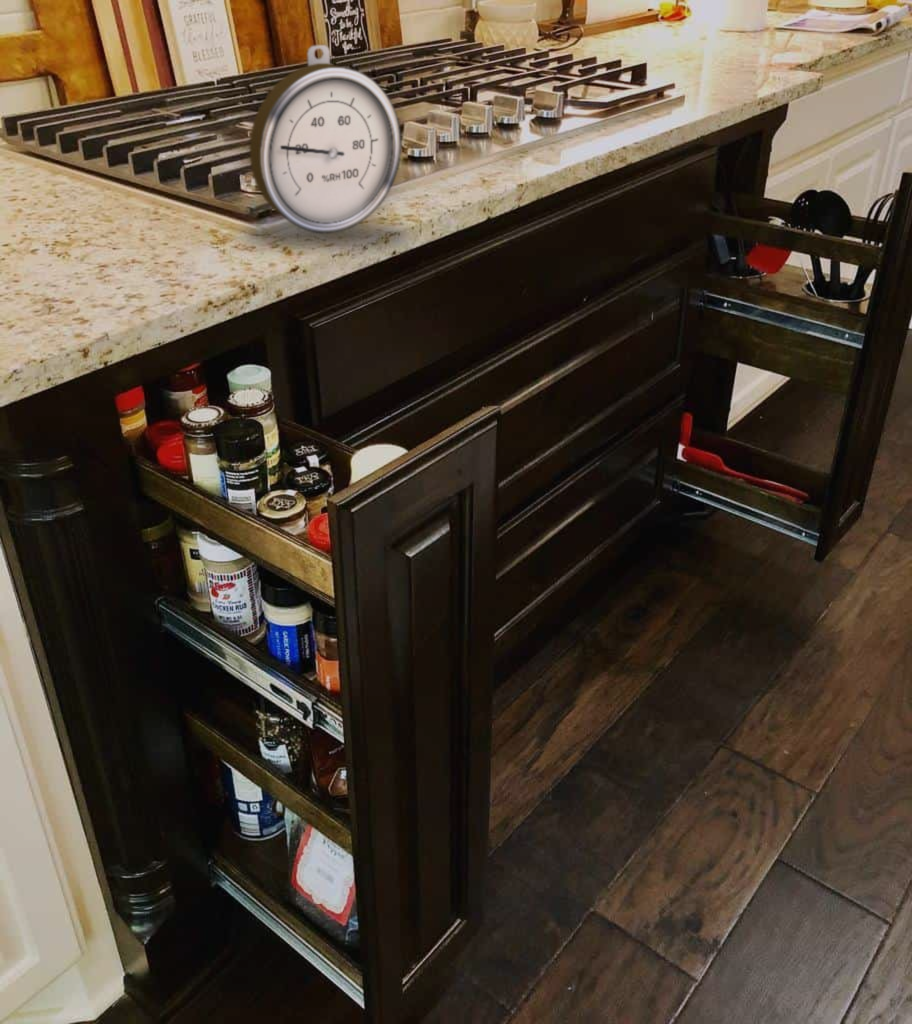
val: 20 %
